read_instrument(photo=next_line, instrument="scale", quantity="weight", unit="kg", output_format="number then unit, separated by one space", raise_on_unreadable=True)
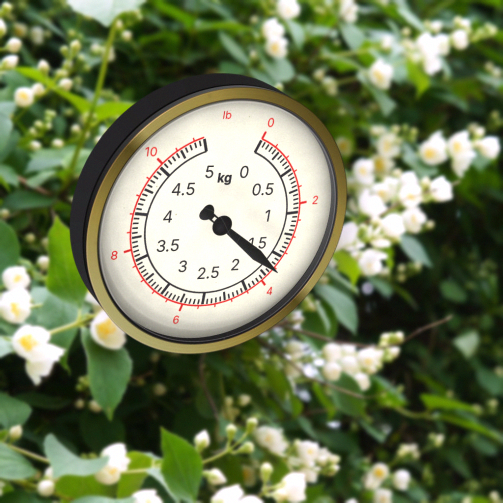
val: 1.65 kg
